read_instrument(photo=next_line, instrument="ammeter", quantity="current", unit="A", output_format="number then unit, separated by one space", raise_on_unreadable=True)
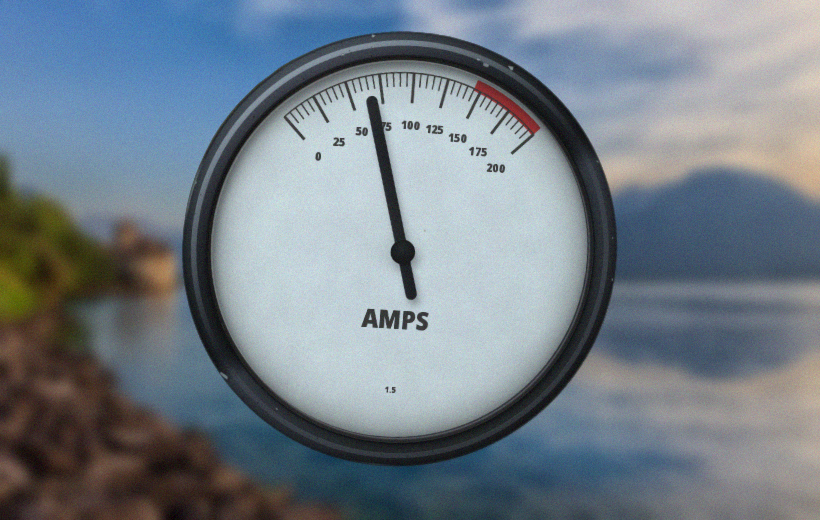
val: 65 A
